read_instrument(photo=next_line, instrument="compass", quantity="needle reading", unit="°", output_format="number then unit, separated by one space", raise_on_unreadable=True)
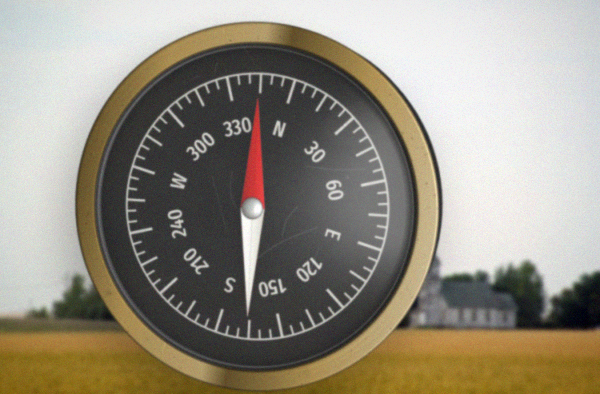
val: 345 °
